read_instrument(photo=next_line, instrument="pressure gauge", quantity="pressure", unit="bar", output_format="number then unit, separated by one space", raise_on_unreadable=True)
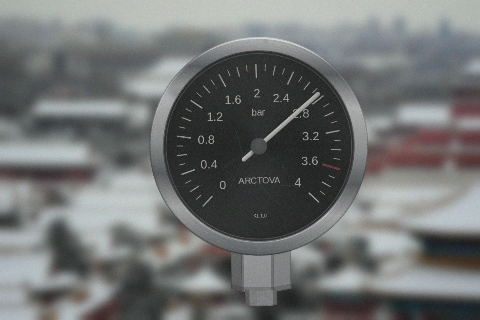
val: 2.75 bar
